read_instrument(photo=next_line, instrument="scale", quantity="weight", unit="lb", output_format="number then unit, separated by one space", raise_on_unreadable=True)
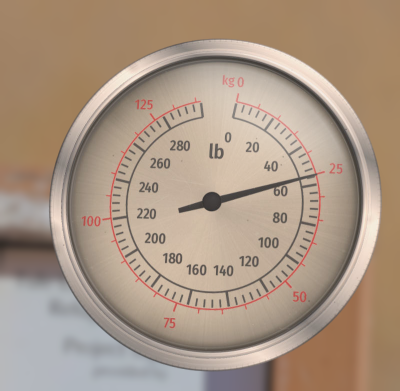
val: 56 lb
